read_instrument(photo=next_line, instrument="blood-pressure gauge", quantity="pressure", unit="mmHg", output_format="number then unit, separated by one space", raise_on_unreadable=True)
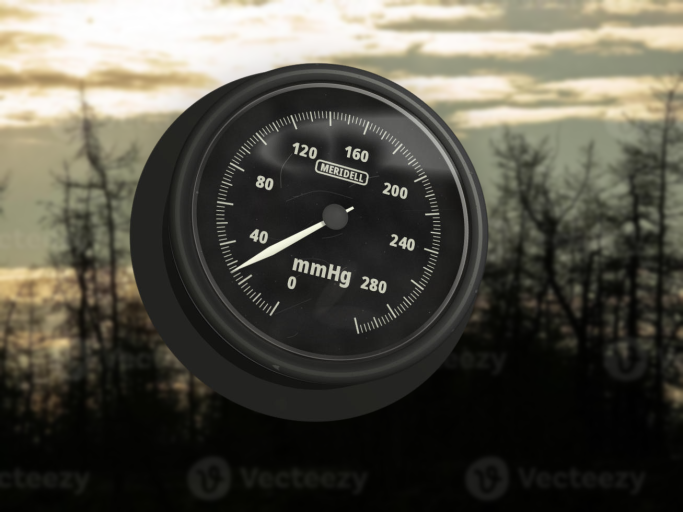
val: 26 mmHg
